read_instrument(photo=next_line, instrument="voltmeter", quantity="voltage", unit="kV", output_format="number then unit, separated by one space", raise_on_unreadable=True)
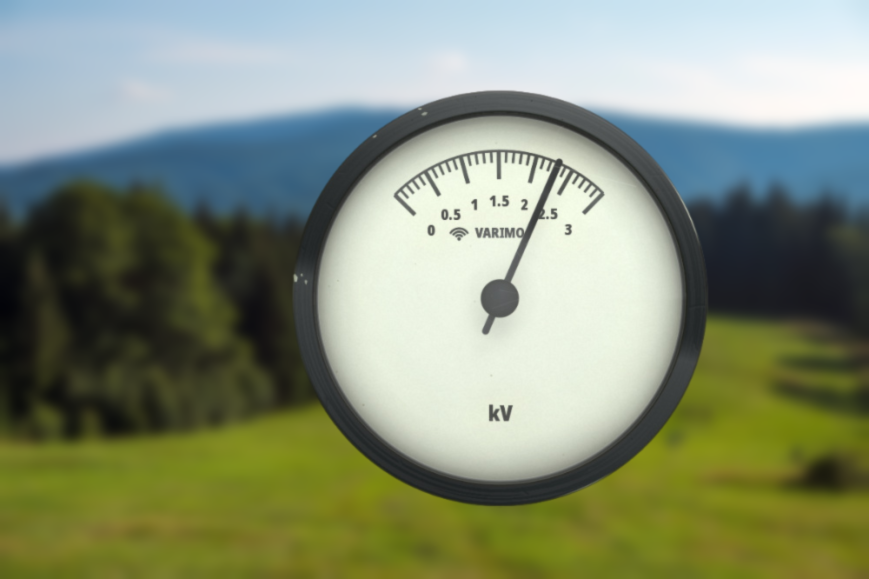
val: 2.3 kV
